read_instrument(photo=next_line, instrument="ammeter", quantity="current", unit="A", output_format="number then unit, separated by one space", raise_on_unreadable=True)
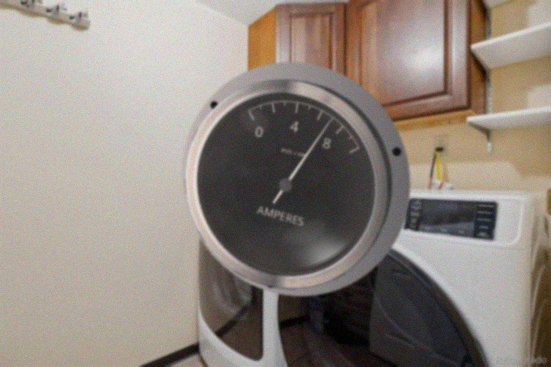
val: 7 A
